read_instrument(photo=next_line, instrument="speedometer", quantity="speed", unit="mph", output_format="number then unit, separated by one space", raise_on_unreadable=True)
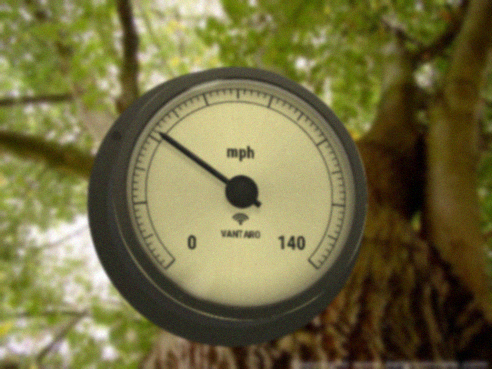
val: 42 mph
